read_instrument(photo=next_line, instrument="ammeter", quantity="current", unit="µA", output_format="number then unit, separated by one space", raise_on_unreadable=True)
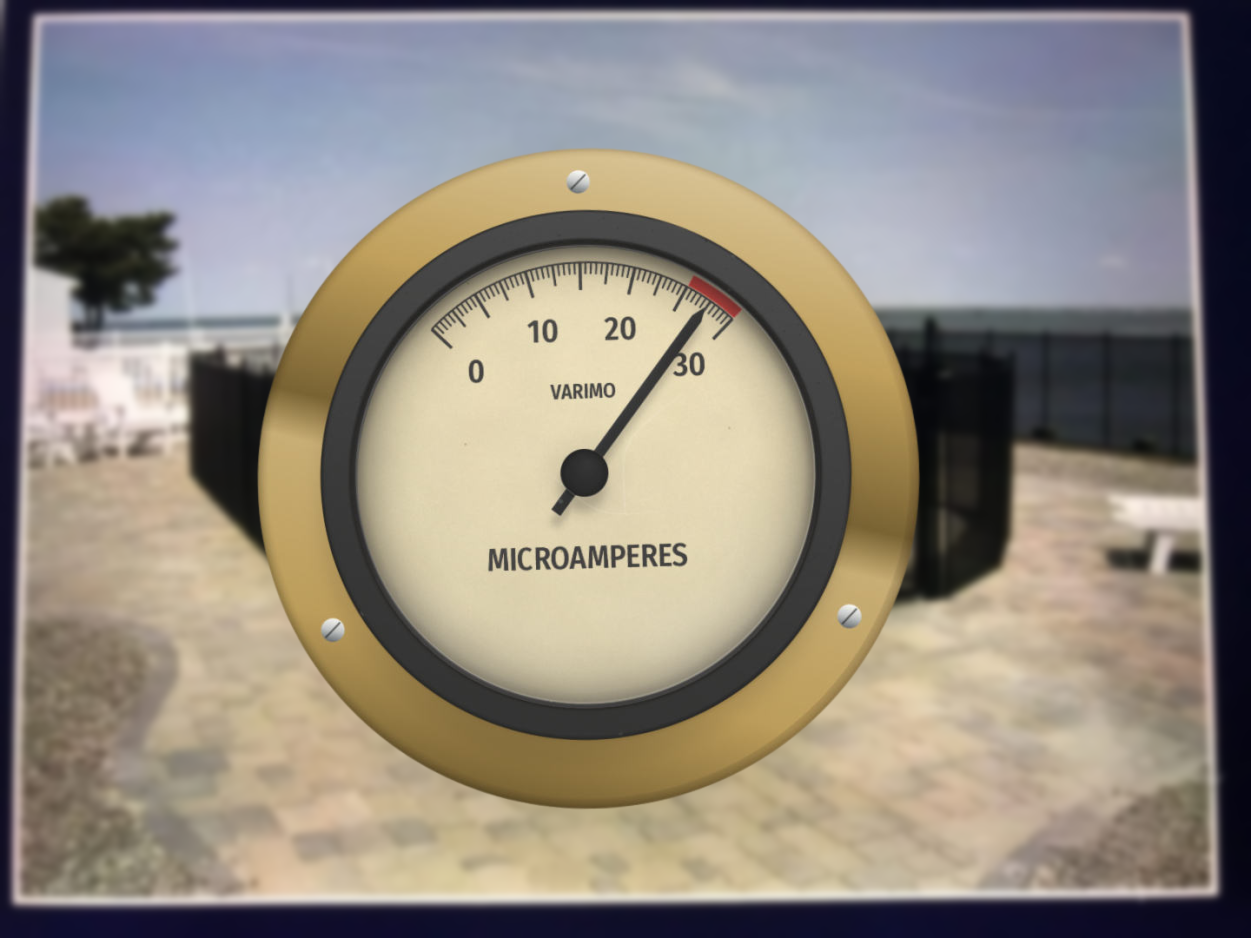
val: 27.5 µA
